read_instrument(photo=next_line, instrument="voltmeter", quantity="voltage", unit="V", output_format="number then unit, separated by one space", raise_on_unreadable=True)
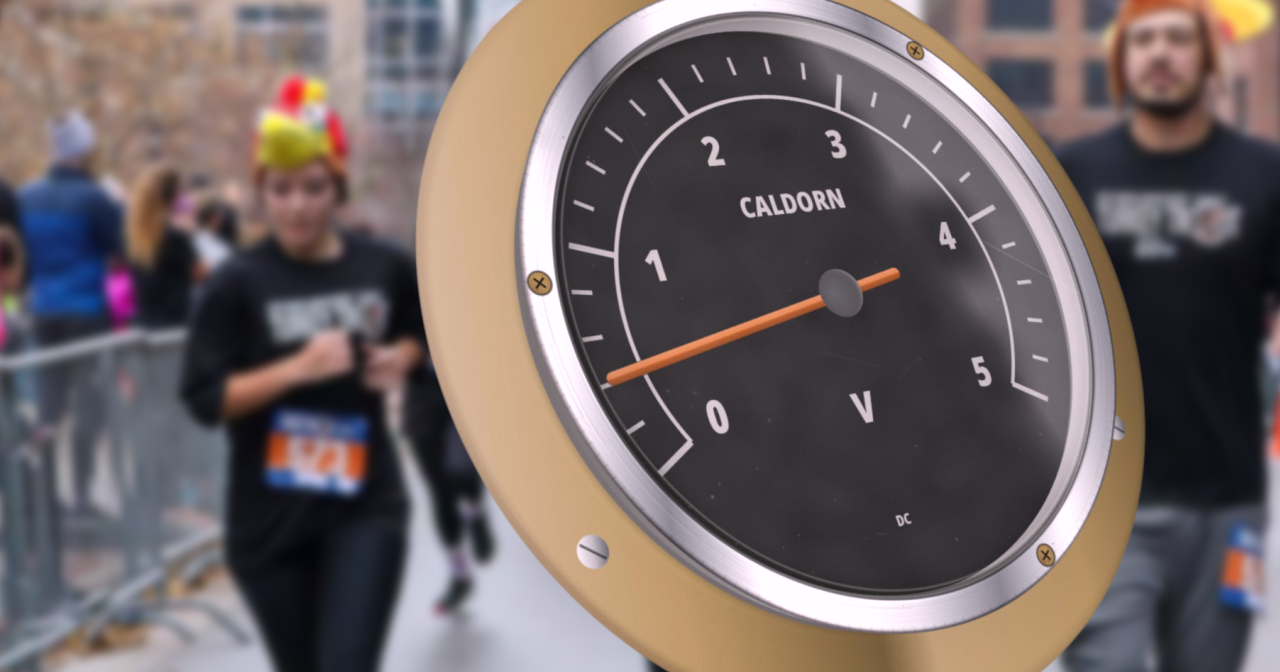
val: 0.4 V
